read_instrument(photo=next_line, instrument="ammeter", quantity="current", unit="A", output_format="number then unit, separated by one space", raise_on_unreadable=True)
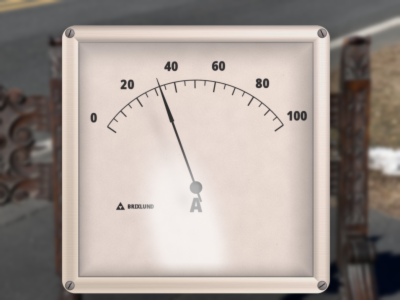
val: 32.5 A
